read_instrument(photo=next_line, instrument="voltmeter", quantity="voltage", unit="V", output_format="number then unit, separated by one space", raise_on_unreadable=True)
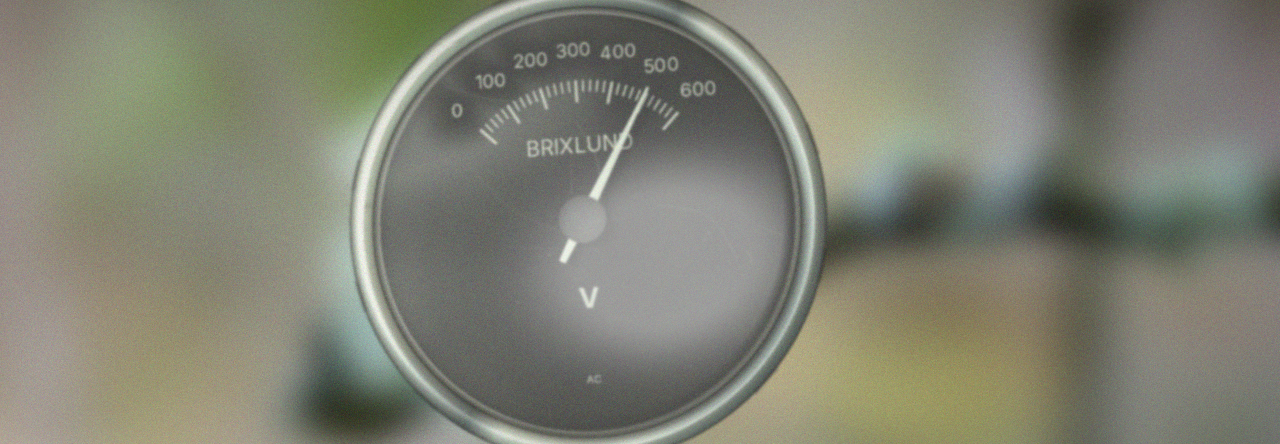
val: 500 V
